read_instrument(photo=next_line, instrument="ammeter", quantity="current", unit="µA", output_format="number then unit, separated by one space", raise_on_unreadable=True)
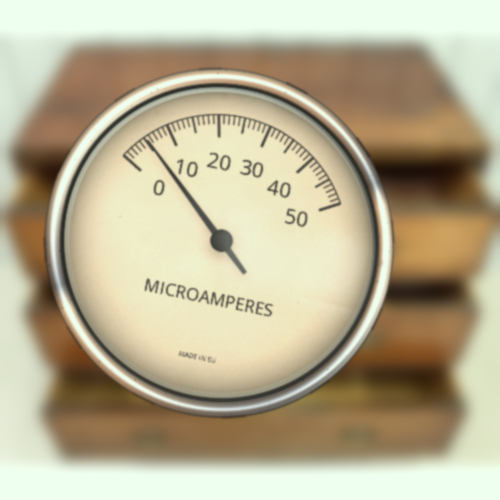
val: 5 µA
